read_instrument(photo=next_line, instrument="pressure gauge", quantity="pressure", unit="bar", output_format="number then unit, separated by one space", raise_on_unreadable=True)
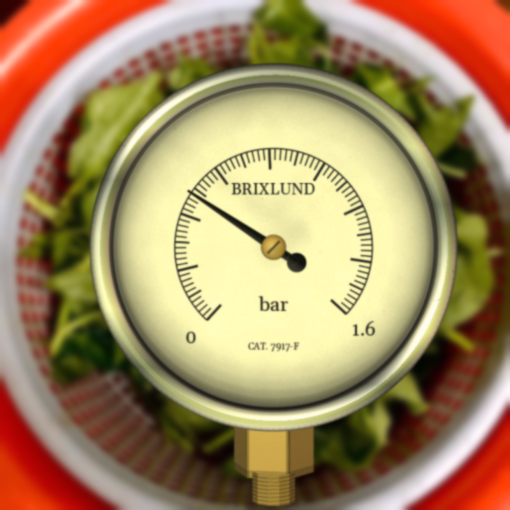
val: 0.48 bar
